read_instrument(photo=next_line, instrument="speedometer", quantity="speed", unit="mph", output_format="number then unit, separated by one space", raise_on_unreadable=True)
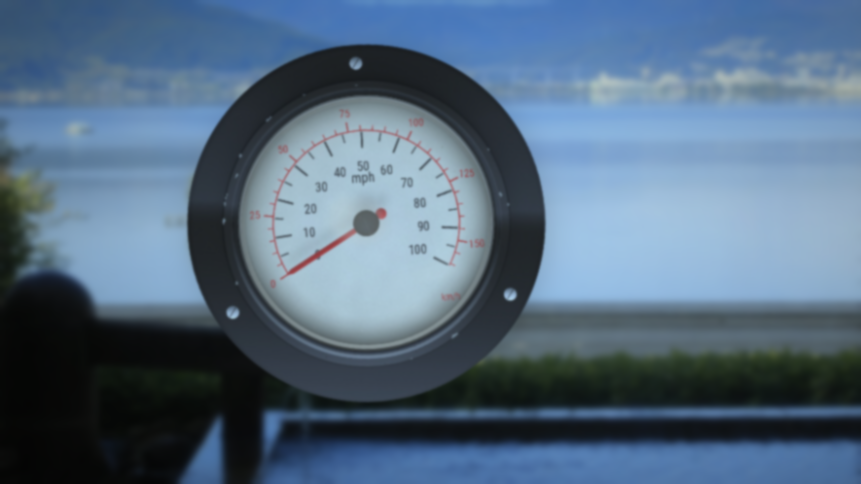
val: 0 mph
